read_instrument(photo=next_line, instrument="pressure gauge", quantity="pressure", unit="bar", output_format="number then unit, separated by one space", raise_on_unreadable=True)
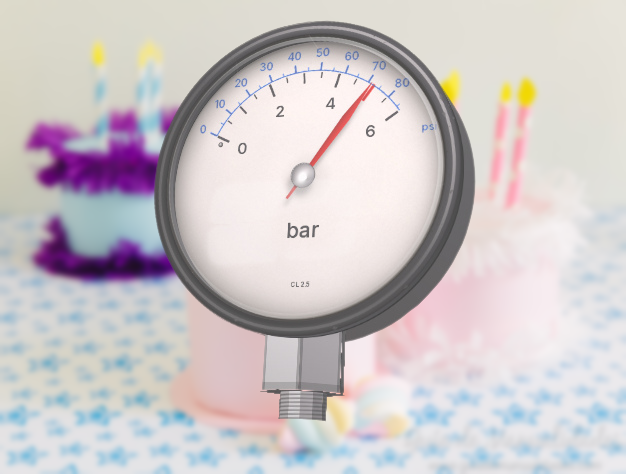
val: 5 bar
